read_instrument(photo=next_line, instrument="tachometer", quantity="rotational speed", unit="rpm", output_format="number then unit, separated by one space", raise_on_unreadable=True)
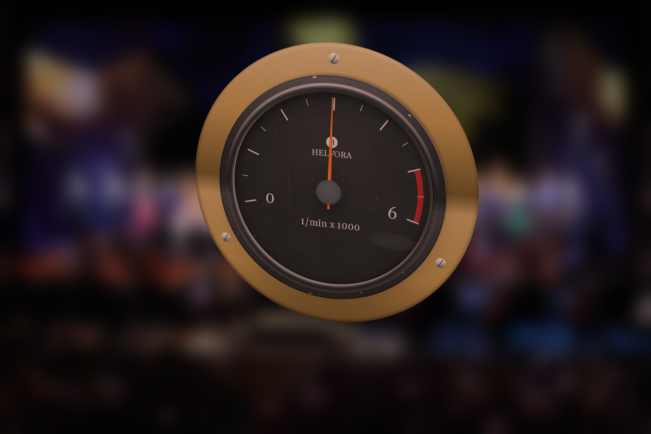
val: 3000 rpm
